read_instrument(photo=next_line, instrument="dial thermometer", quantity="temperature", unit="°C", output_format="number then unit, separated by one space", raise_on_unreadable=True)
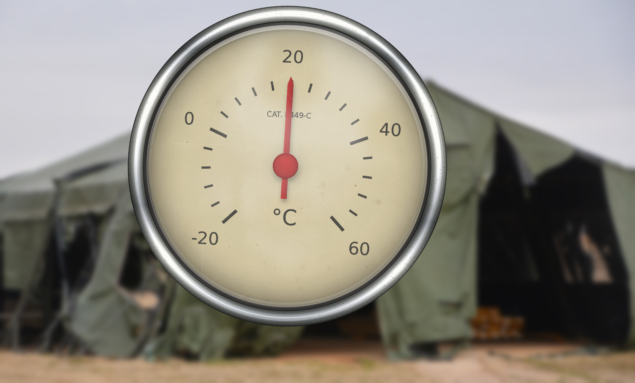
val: 20 °C
